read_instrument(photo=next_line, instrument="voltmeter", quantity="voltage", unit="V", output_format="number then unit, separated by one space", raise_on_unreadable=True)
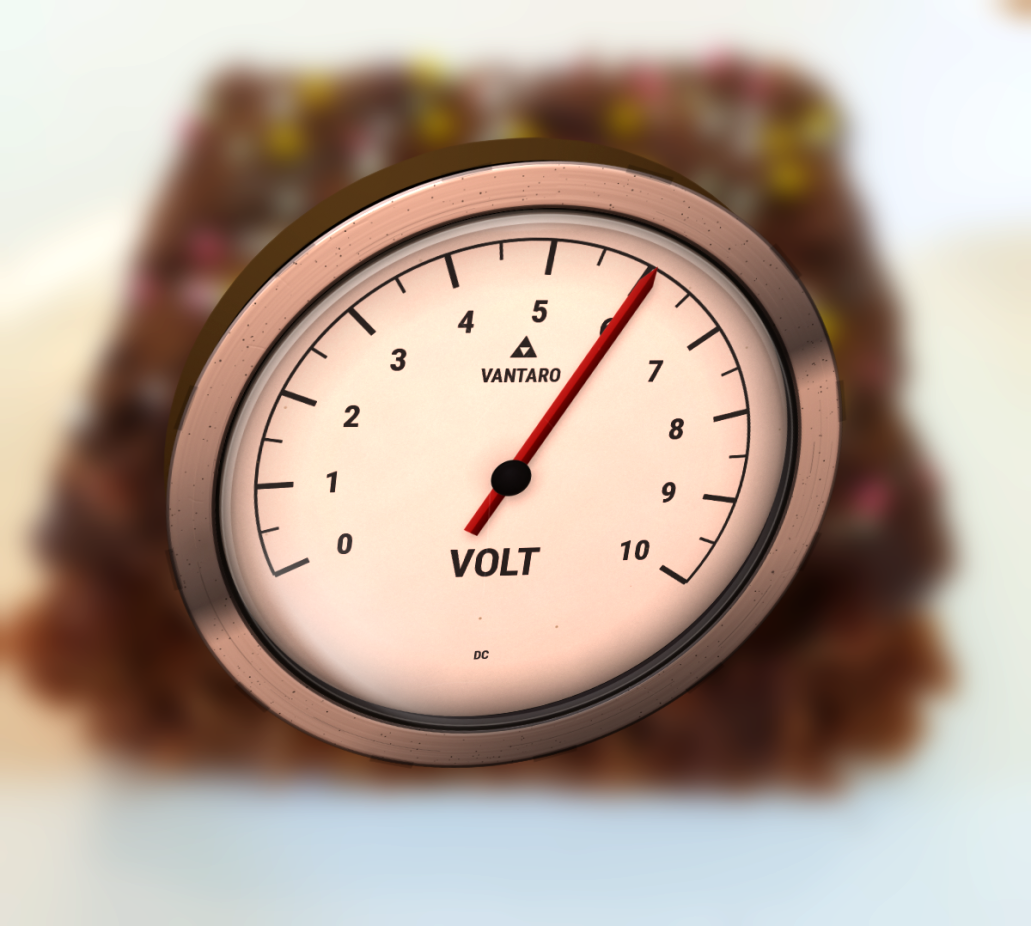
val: 6 V
